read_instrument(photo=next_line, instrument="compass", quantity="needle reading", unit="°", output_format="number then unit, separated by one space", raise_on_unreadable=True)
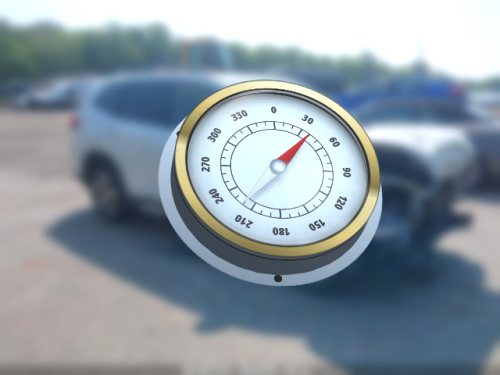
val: 40 °
